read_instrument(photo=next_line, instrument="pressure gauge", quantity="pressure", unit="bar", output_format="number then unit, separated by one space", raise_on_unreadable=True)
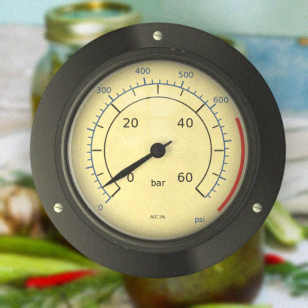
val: 2.5 bar
